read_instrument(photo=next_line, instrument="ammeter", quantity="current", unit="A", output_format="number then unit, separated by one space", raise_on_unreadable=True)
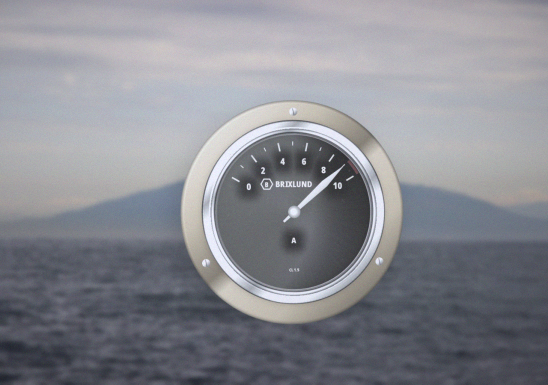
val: 9 A
